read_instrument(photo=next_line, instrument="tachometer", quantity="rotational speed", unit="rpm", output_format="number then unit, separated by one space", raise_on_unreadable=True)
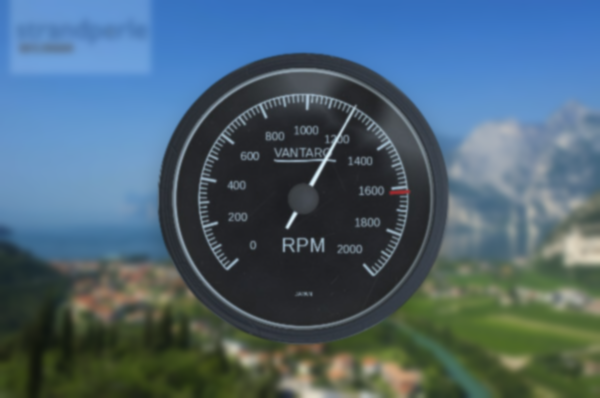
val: 1200 rpm
